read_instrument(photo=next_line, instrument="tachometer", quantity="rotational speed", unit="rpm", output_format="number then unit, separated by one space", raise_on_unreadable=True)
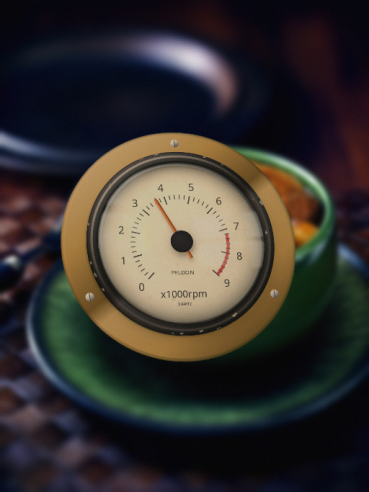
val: 3600 rpm
